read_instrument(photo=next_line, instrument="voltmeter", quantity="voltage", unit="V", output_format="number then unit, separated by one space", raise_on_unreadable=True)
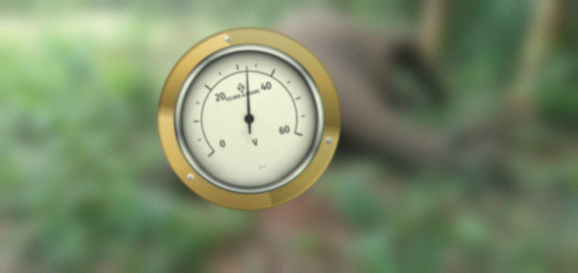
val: 32.5 V
